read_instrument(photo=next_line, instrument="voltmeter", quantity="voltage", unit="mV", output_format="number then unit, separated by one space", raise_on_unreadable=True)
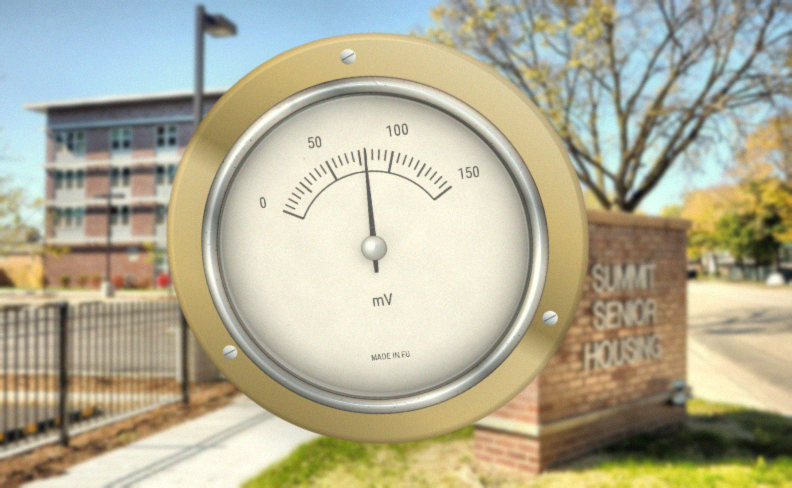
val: 80 mV
